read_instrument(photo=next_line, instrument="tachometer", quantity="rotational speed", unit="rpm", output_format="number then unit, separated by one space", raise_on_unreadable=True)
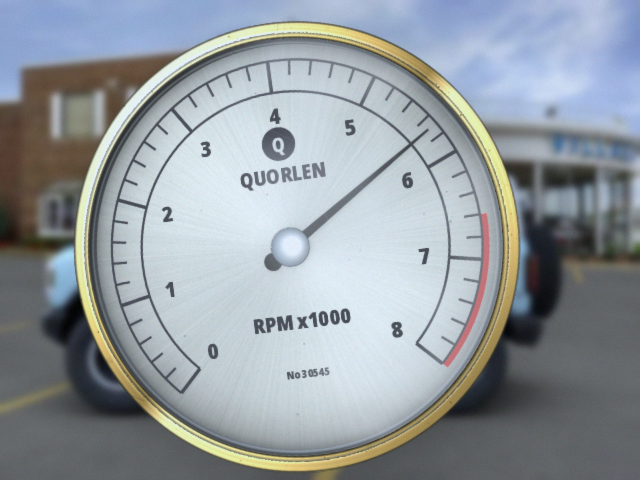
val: 5700 rpm
